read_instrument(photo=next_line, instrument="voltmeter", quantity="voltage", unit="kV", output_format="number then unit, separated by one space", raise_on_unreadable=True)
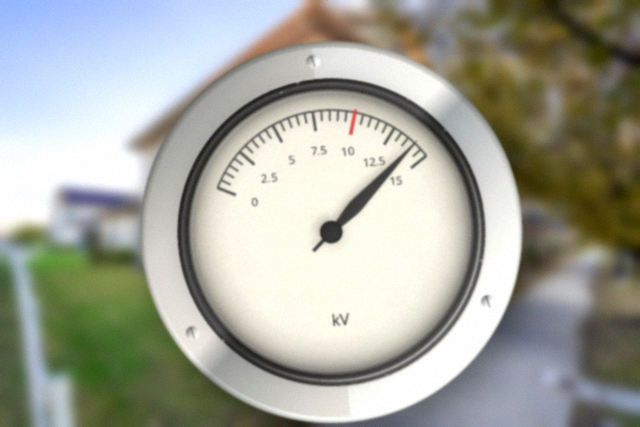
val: 14 kV
